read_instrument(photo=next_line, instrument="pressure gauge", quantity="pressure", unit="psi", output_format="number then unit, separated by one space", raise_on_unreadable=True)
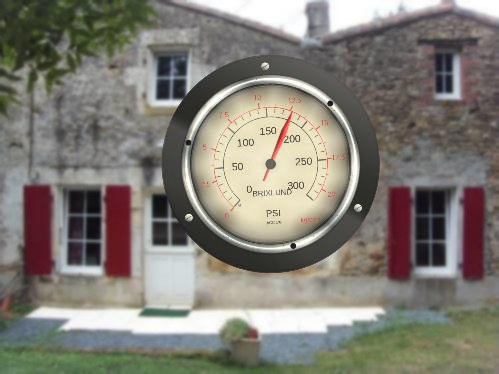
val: 180 psi
